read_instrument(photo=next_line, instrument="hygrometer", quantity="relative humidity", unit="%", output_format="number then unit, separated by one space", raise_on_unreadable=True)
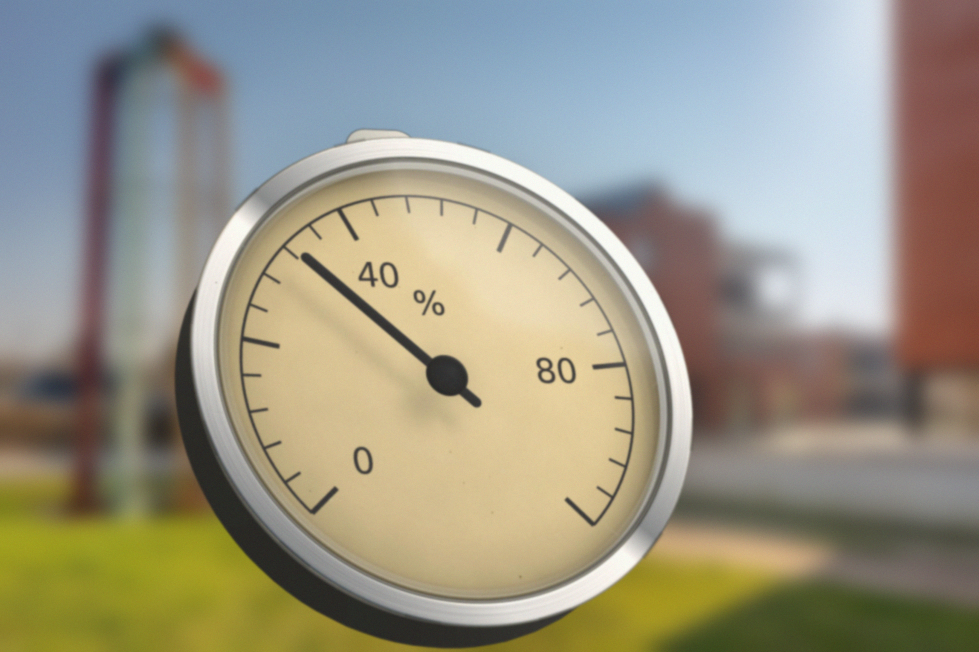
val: 32 %
